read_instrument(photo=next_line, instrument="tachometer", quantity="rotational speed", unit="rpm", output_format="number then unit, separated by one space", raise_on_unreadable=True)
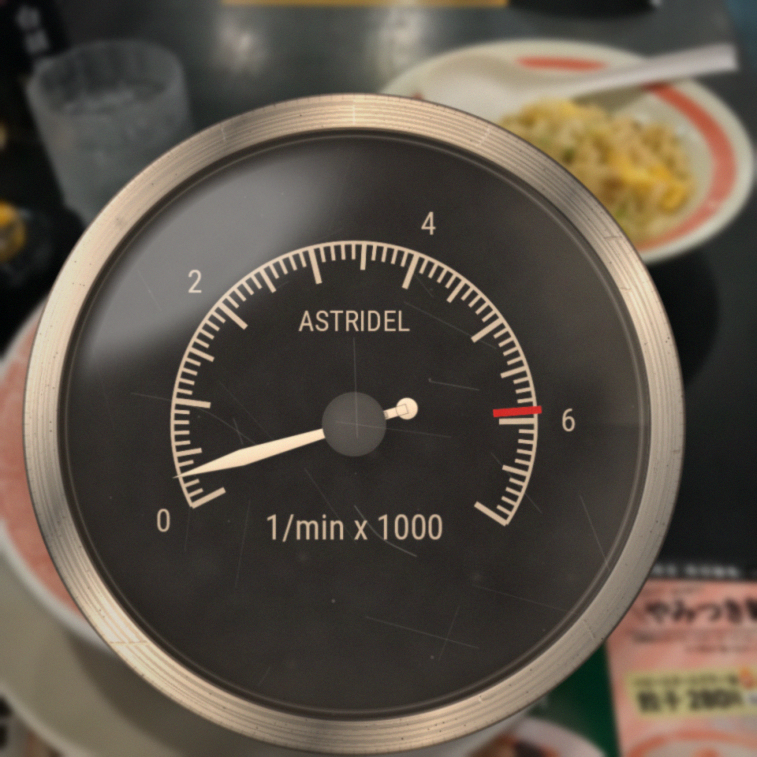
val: 300 rpm
